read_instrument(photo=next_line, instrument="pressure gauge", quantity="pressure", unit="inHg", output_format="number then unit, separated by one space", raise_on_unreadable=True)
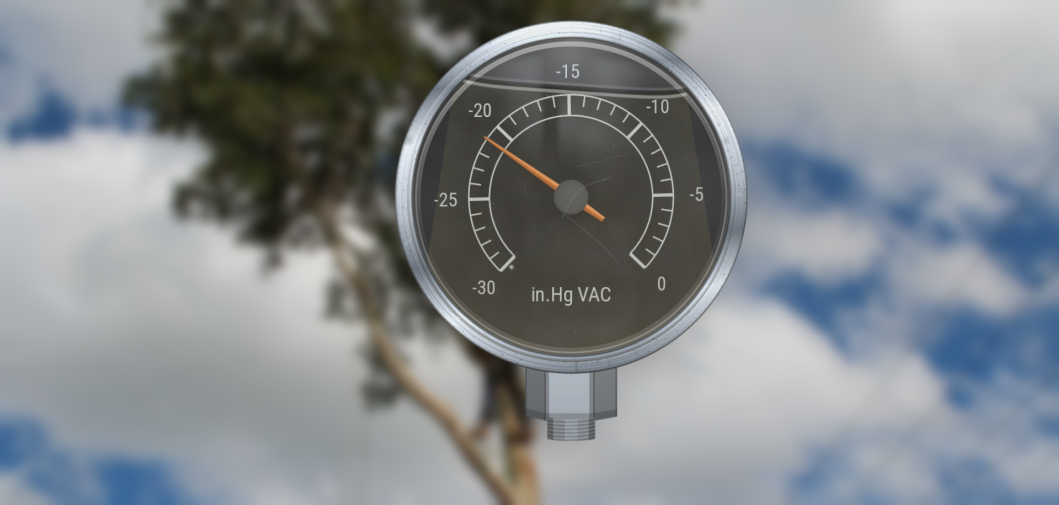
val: -21 inHg
